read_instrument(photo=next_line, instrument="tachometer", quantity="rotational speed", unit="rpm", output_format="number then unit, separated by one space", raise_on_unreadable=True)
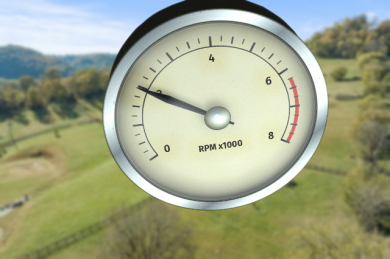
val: 2000 rpm
